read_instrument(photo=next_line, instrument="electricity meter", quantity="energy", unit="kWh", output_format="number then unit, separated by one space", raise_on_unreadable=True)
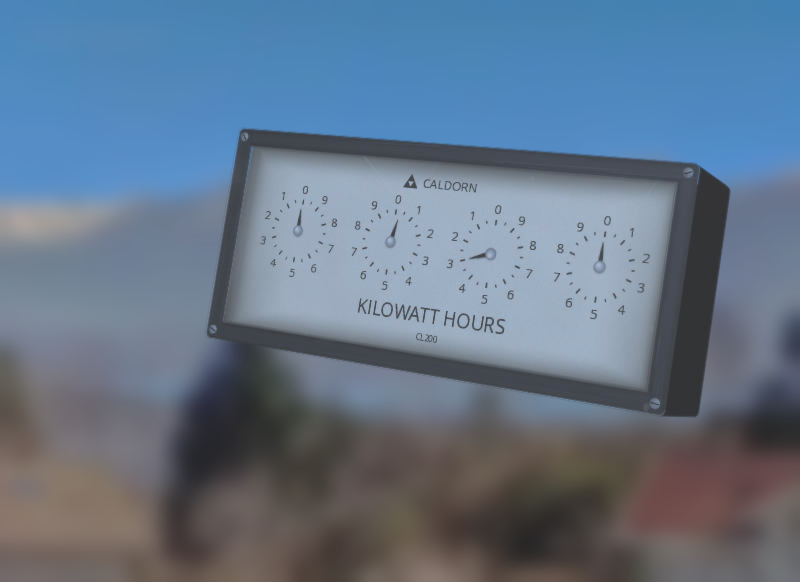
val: 30 kWh
